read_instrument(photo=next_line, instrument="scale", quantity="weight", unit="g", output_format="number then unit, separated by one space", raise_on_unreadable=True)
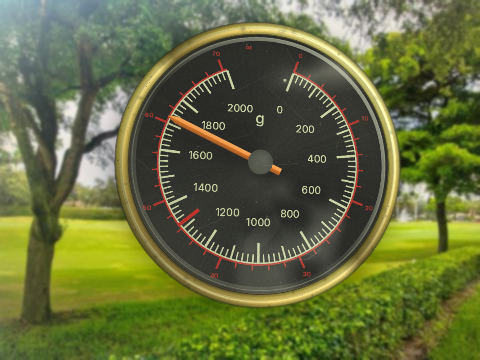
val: 1720 g
